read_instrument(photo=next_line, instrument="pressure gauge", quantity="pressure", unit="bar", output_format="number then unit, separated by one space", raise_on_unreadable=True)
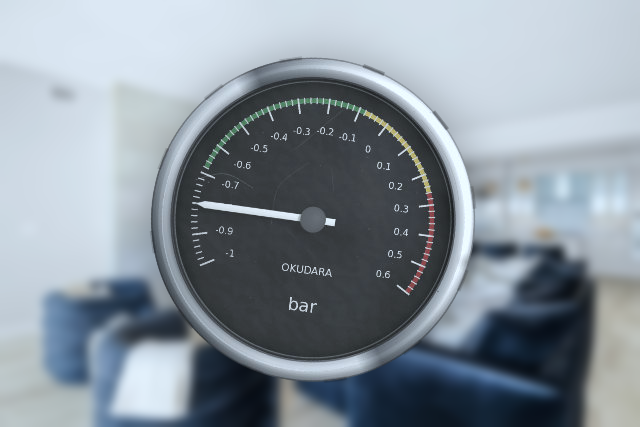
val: -0.8 bar
